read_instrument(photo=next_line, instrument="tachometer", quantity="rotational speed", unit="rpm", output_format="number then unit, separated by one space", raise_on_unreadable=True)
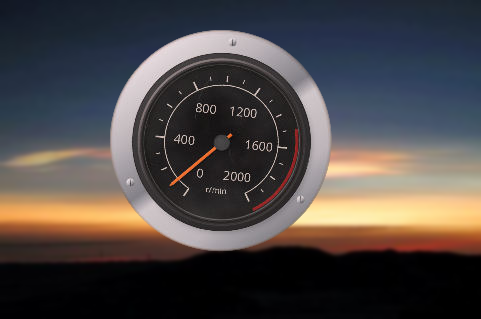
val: 100 rpm
